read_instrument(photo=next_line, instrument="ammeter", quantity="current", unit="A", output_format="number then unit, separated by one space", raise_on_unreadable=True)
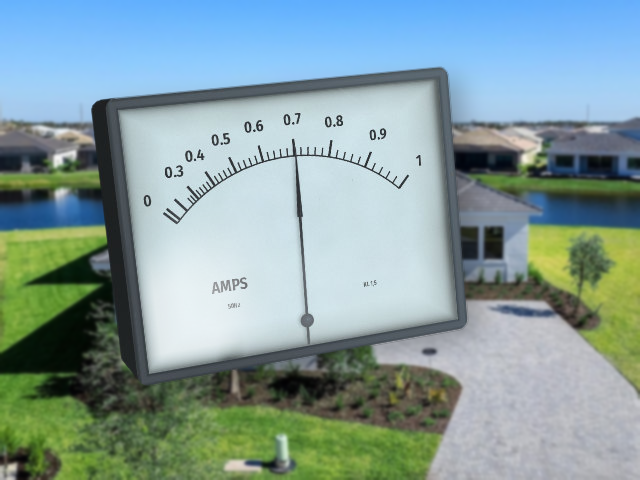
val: 0.7 A
